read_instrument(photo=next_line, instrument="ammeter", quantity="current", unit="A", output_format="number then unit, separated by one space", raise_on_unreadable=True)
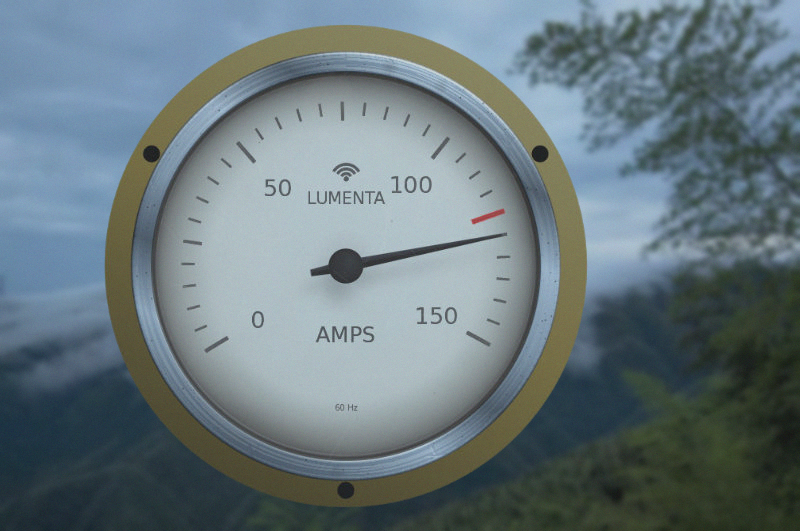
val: 125 A
